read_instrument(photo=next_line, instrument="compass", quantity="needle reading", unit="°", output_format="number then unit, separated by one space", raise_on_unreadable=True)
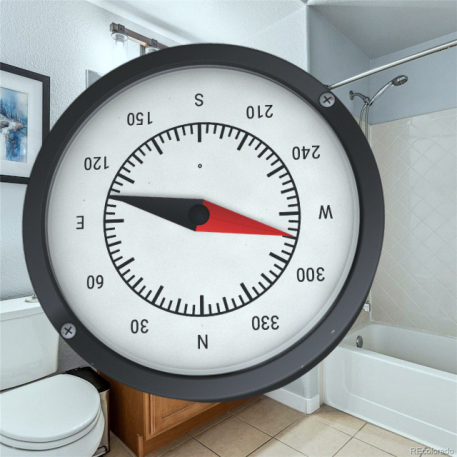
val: 285 °
